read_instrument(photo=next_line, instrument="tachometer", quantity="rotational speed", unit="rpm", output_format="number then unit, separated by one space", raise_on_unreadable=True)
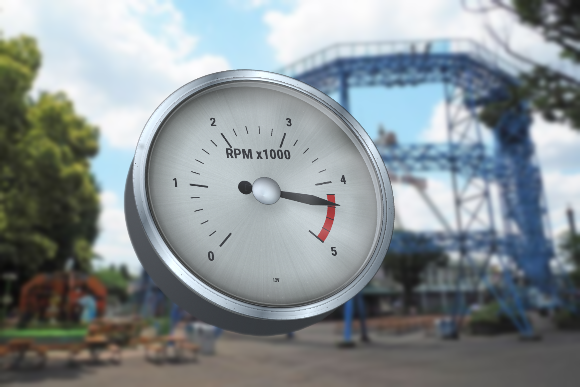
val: 4400 rpm
